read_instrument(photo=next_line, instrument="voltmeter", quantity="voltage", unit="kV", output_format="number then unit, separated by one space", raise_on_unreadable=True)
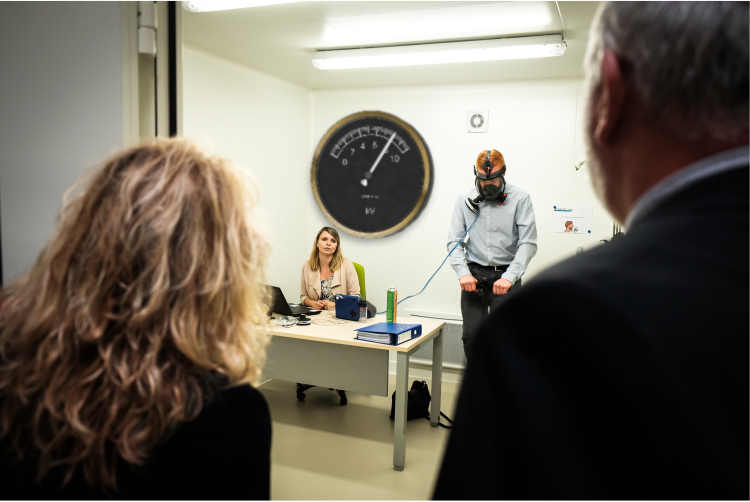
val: 8 kV
